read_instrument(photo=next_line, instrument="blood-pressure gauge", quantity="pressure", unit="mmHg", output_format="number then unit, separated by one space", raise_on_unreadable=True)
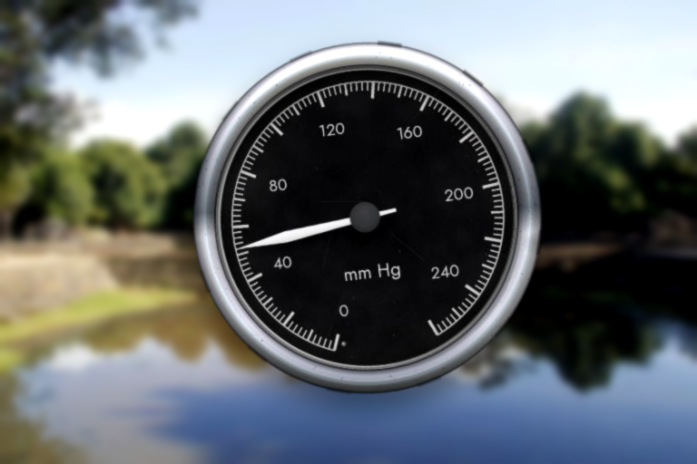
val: 52 mmHg
